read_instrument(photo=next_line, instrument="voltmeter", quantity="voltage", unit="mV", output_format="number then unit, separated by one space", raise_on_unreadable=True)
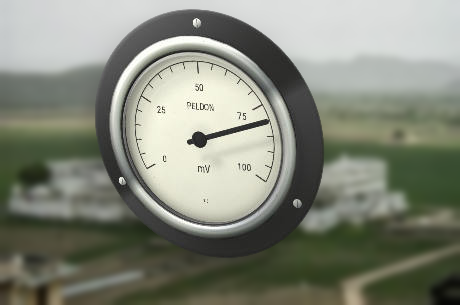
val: 80 mV
